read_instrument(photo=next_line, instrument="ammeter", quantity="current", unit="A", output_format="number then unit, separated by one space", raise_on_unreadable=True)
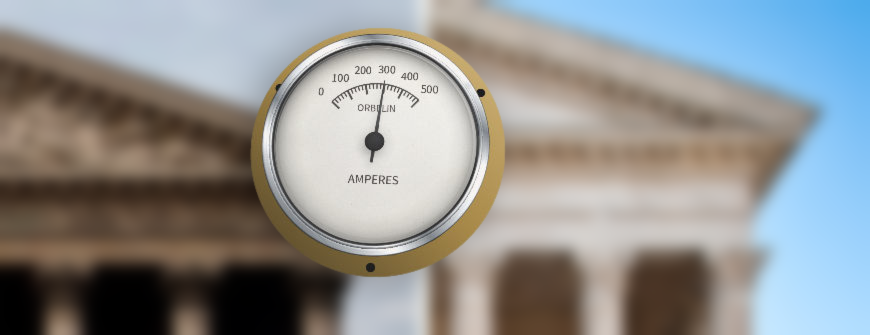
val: 300 A
